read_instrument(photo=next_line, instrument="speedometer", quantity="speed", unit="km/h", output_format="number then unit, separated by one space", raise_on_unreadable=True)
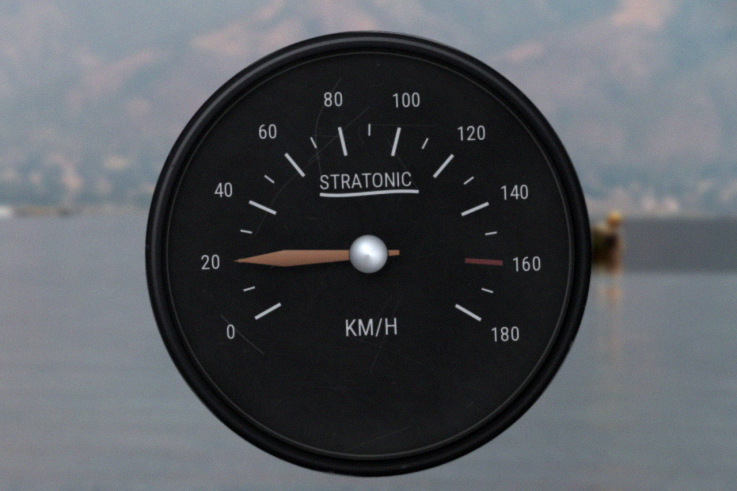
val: 20 km/h
